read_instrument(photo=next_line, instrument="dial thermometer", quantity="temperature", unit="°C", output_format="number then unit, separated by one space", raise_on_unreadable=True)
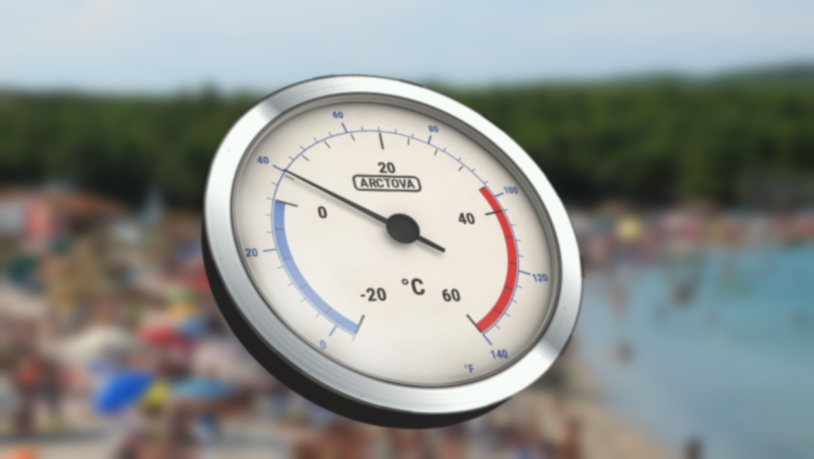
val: 4 °C
